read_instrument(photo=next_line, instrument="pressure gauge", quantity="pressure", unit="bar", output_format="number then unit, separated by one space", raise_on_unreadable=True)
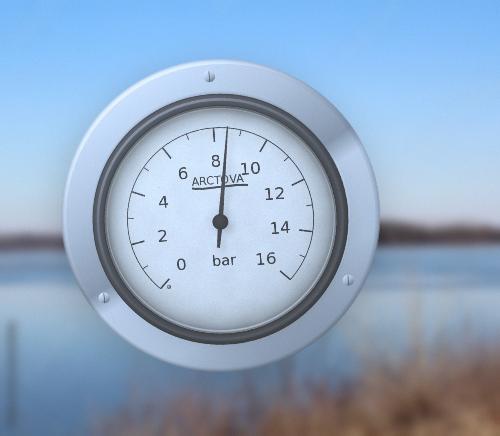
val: 8.5 bar
